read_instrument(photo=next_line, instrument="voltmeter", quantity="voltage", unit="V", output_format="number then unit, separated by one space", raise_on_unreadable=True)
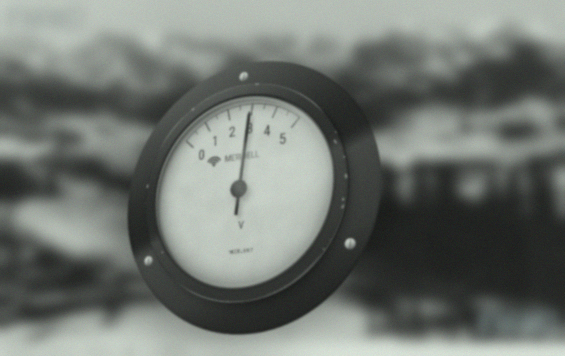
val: 3 V
